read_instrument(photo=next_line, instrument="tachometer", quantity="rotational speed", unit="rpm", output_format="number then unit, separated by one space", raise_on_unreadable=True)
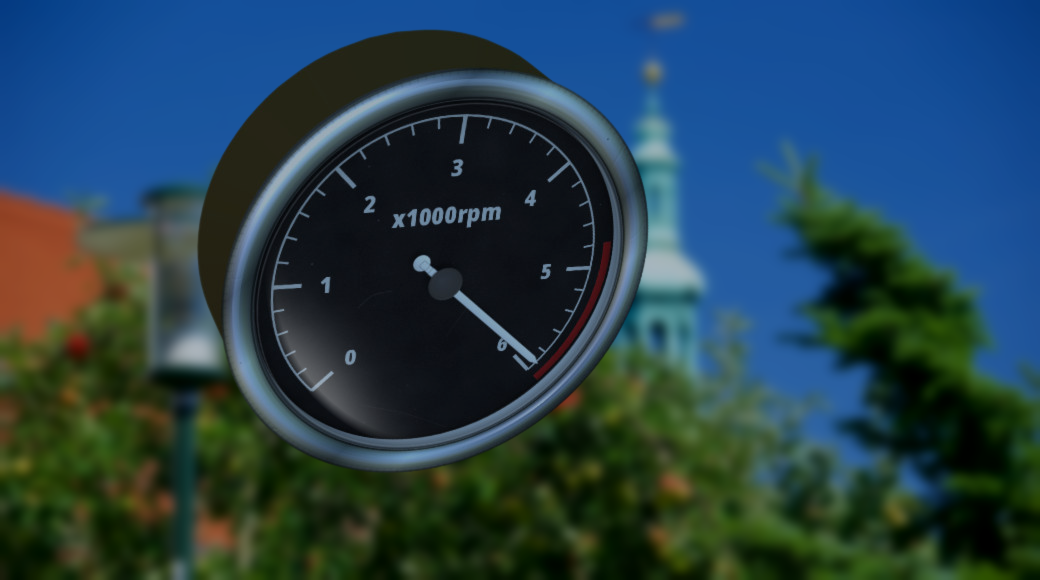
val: 5900 rpm
